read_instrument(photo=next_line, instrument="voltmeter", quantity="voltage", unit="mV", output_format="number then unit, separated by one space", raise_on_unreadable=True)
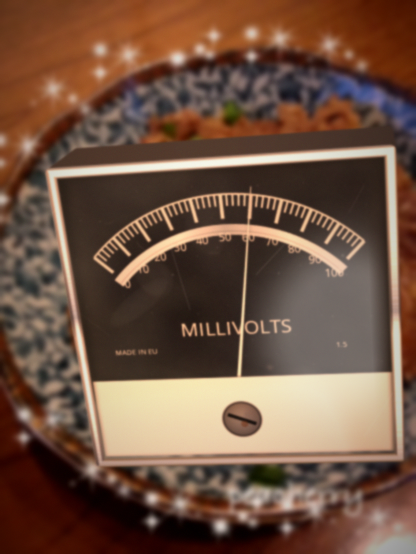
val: 60 mV
